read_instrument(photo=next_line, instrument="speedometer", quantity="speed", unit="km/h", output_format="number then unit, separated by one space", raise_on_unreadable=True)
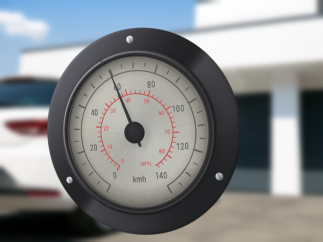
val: 60 km/h
